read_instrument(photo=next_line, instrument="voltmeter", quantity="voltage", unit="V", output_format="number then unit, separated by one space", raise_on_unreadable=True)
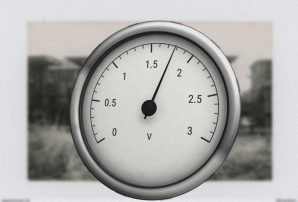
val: 1.8 V
